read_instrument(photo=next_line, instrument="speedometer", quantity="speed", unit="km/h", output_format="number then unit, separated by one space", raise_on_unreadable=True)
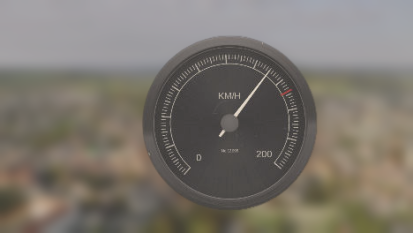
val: 130 km/h
